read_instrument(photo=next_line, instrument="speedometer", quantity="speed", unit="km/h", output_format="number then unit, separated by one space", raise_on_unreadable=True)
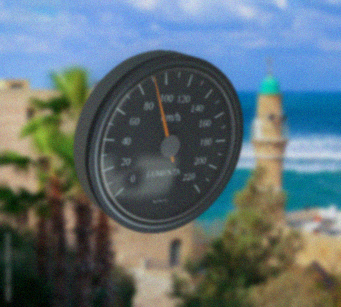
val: 90 km/h
